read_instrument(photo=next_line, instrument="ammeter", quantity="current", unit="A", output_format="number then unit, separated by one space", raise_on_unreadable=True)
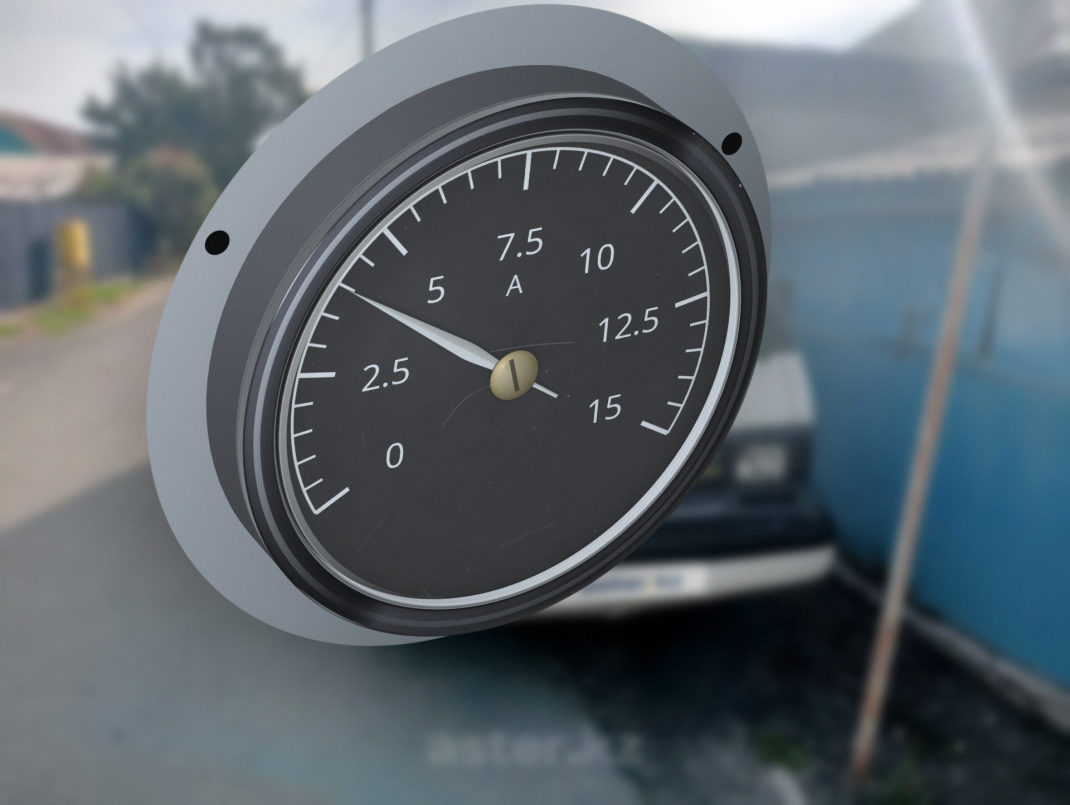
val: 4 A
